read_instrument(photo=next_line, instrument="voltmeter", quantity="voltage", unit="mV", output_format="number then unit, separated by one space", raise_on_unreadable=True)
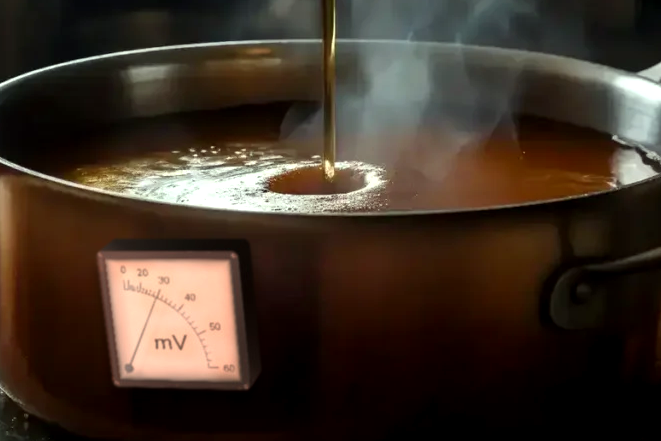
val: 30 mV
